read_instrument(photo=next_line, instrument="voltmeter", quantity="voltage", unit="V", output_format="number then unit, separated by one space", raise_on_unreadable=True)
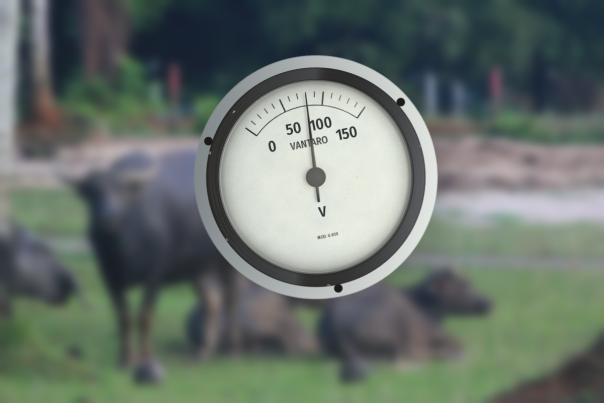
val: 80 V
